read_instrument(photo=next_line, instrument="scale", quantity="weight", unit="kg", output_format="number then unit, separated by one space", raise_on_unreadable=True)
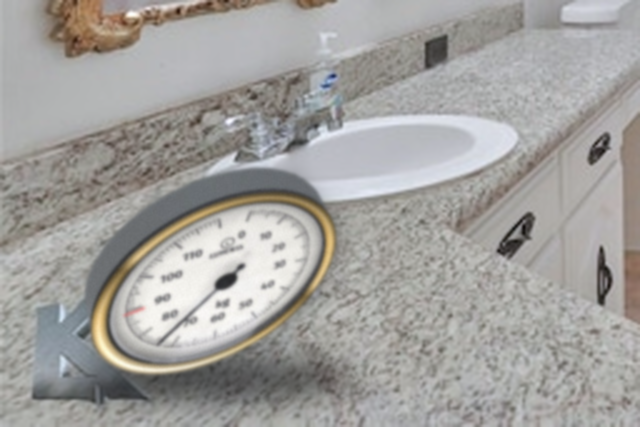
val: 75 kg
